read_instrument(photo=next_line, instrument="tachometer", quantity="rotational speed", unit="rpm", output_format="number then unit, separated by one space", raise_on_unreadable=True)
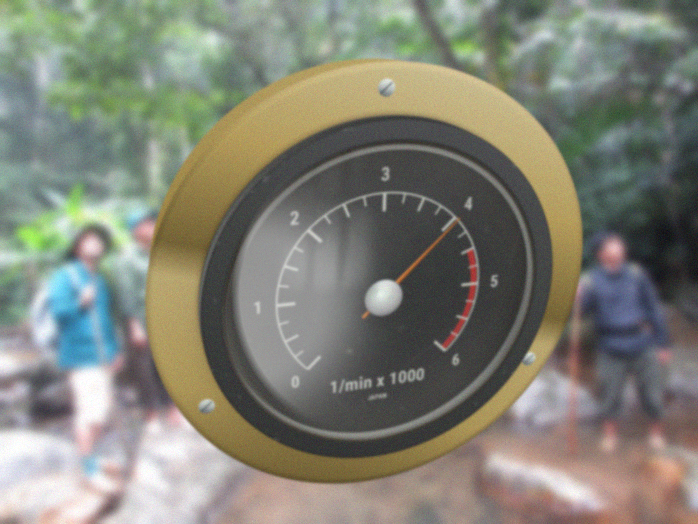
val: 4000 rpm
